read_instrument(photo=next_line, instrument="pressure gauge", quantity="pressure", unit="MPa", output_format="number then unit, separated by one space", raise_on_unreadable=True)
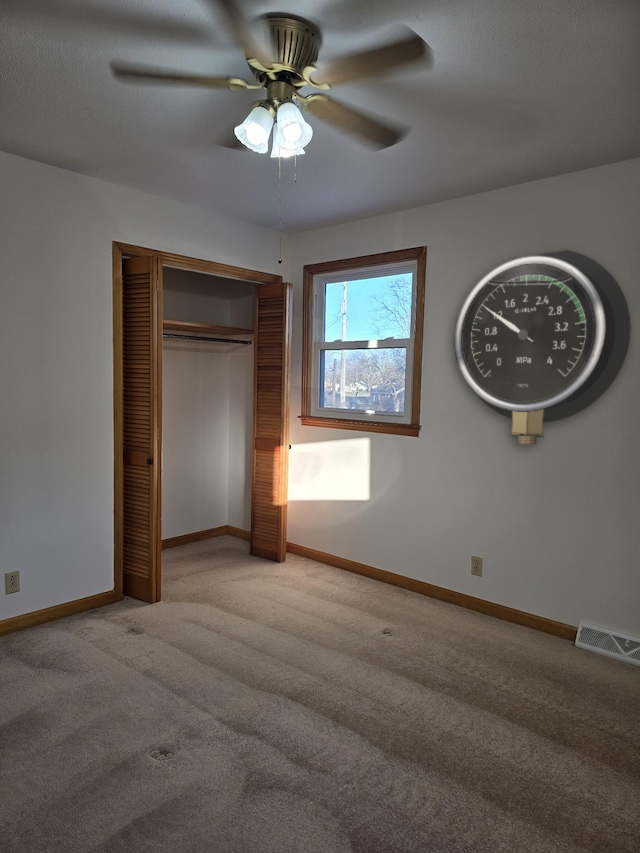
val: 1.2 MPa
